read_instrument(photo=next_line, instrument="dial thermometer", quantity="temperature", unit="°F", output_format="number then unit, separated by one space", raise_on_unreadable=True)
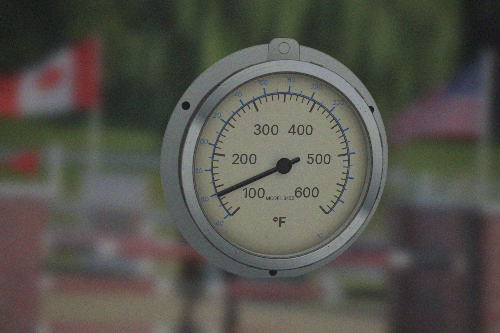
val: 140 °F
